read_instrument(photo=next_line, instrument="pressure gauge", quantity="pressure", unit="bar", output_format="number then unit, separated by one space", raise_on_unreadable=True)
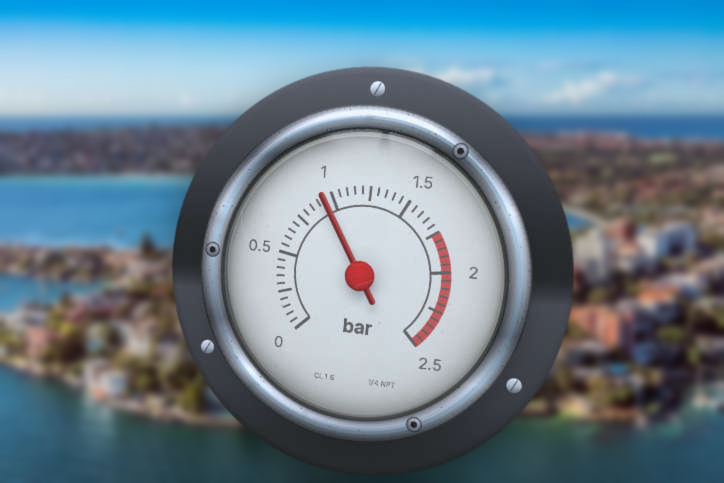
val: 0.95 bar
